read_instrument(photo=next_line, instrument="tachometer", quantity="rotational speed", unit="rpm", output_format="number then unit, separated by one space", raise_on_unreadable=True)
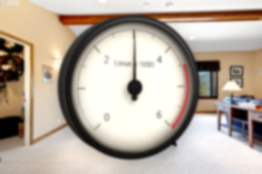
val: 3000 rpm
